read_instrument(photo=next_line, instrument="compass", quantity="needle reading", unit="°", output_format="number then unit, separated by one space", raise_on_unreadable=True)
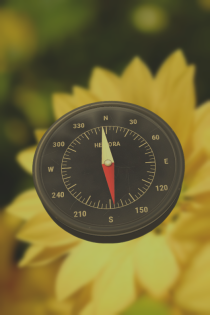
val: 175 °
